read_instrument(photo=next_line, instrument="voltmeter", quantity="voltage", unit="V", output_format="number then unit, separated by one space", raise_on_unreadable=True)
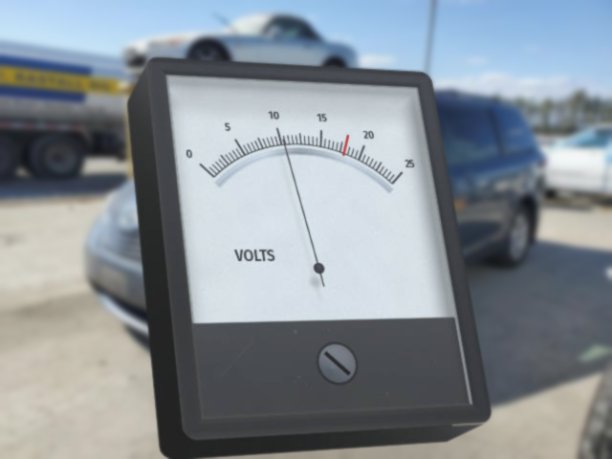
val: 10 V
